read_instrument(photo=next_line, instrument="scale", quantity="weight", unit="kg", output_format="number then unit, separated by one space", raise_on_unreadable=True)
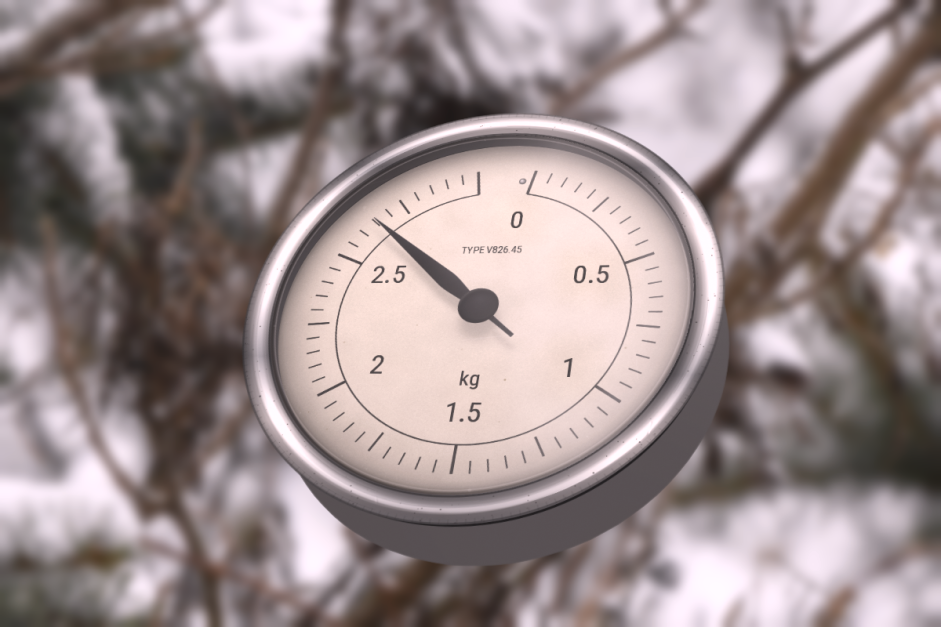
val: 2.65 kg
